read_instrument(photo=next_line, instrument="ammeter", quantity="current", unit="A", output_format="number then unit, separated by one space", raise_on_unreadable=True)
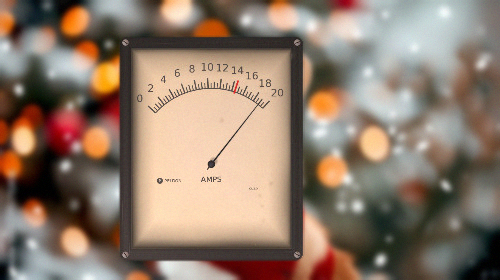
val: 19 A
